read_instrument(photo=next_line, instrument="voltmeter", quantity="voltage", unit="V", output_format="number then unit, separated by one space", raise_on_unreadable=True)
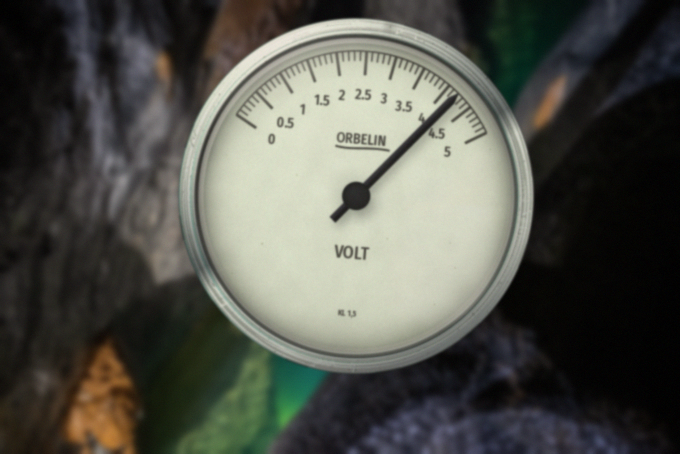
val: 4.2 V
